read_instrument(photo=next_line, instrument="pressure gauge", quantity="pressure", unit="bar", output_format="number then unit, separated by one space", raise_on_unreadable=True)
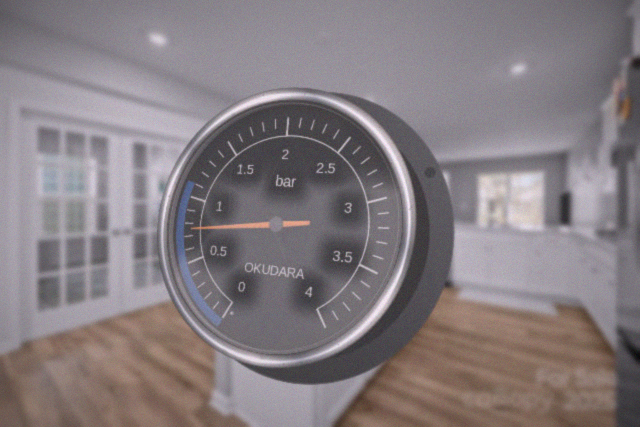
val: 0.75 bar
